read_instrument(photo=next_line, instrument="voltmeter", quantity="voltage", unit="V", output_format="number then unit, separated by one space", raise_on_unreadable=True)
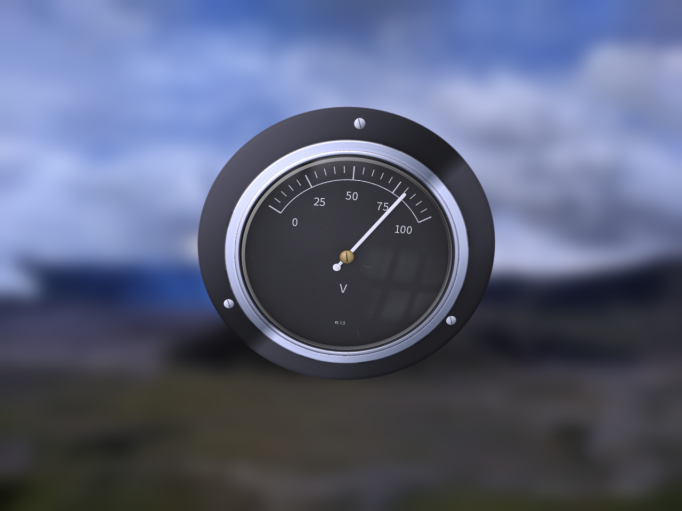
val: 80 V
